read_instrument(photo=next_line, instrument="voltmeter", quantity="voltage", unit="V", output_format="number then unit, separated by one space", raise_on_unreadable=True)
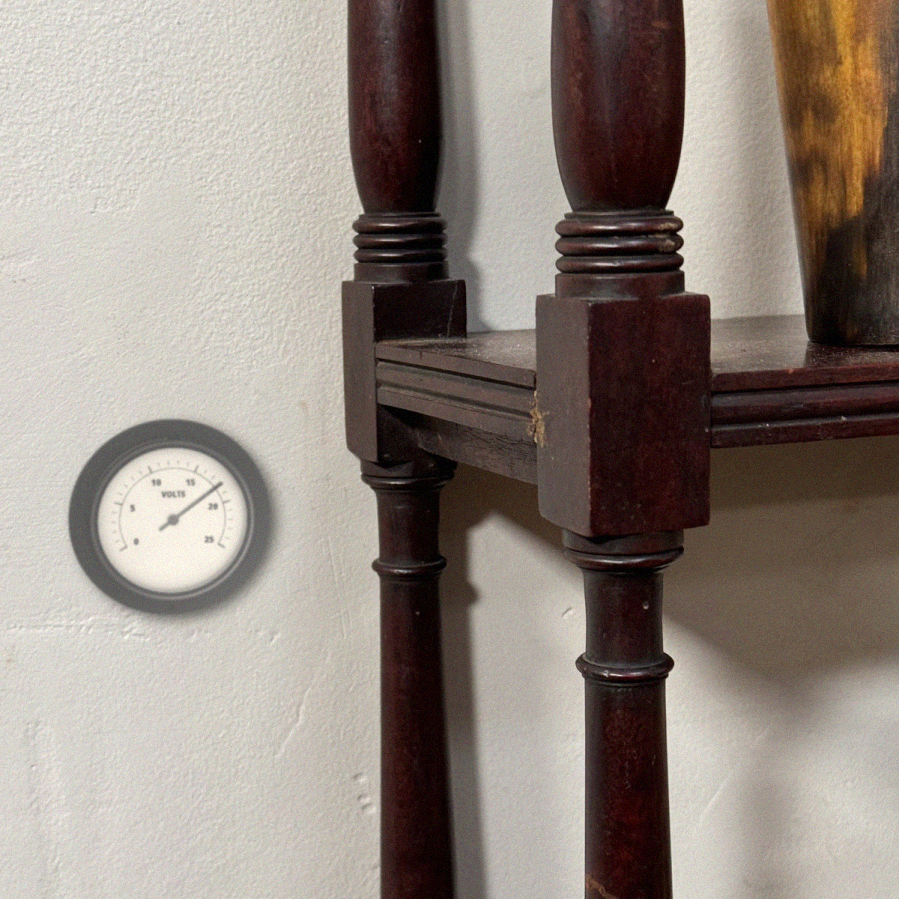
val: 18 V
